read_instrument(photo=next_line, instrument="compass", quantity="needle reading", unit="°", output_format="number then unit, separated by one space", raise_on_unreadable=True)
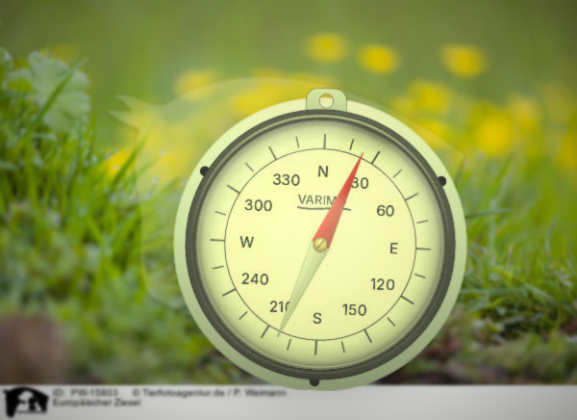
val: 22.5 °
